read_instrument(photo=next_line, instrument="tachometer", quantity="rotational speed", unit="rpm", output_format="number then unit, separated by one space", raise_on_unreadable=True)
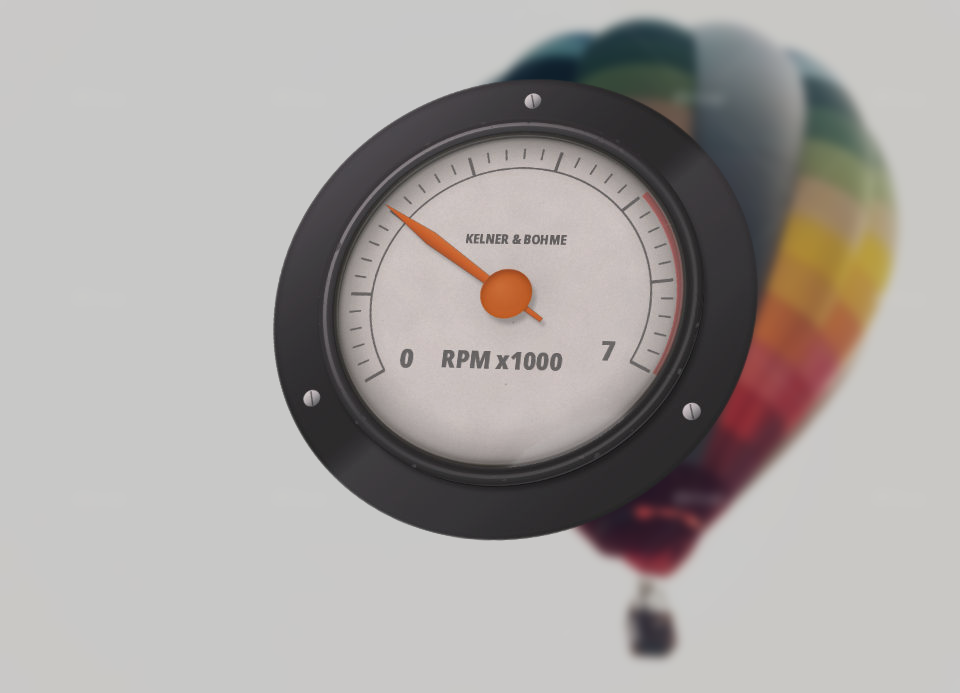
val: 2000 rpm
